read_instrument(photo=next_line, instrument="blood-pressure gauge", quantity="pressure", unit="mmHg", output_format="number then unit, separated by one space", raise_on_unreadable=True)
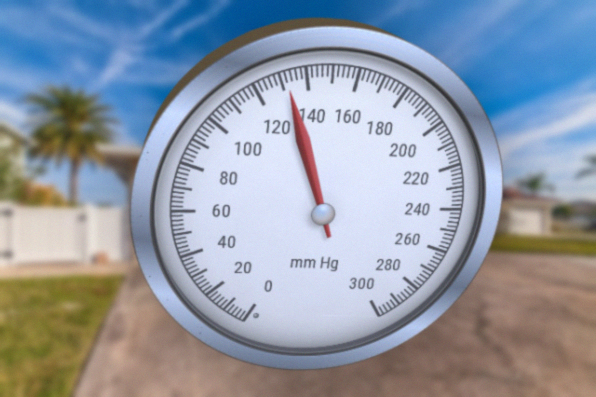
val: 132 mmHg
